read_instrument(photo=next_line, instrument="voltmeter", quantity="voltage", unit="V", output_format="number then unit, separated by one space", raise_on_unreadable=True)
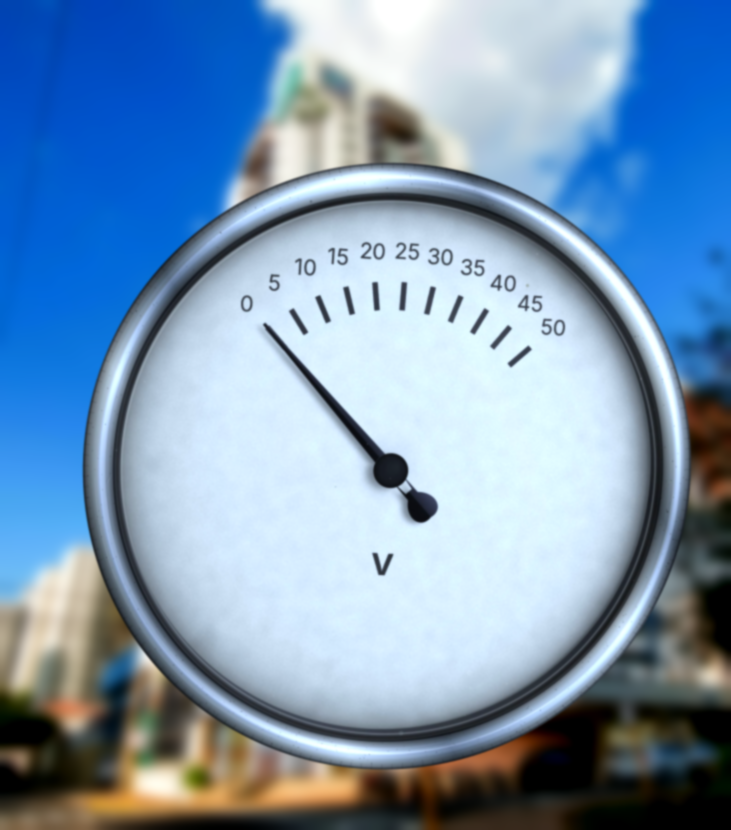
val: 0 V
